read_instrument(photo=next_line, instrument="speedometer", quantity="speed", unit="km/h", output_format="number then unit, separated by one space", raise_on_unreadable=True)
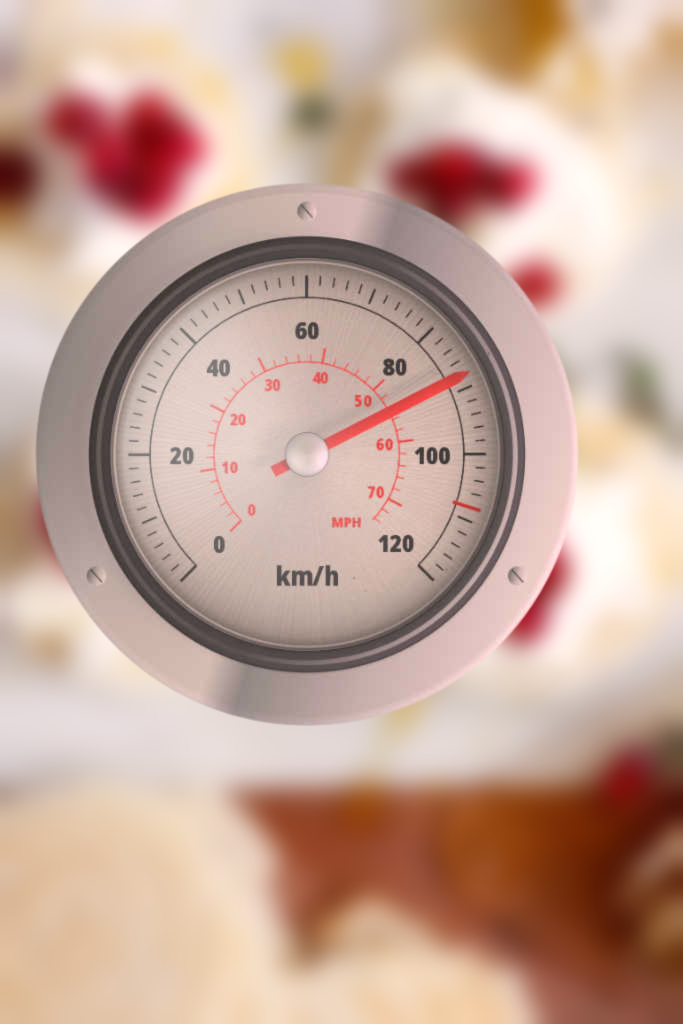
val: 88 km/h
